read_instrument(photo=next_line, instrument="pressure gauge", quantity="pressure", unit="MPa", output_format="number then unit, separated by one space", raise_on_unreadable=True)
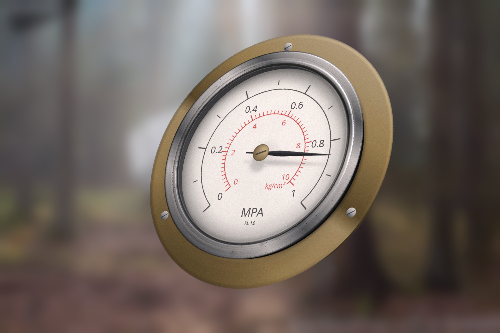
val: 0.85 MPa
